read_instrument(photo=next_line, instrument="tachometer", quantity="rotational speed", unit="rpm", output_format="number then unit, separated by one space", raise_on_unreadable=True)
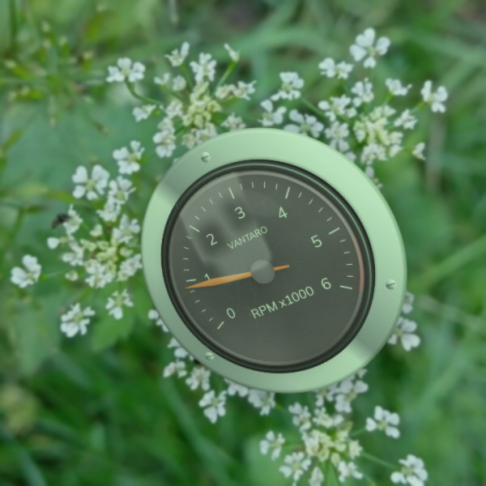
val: 900 rpm
